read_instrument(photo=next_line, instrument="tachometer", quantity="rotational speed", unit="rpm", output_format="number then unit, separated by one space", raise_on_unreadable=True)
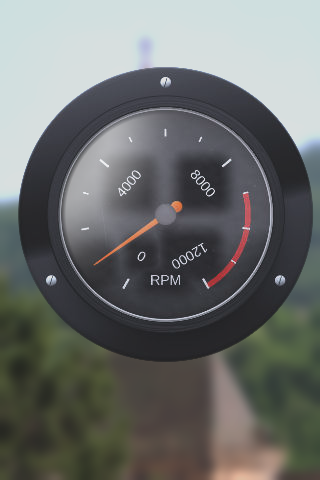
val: 1000 rpm
